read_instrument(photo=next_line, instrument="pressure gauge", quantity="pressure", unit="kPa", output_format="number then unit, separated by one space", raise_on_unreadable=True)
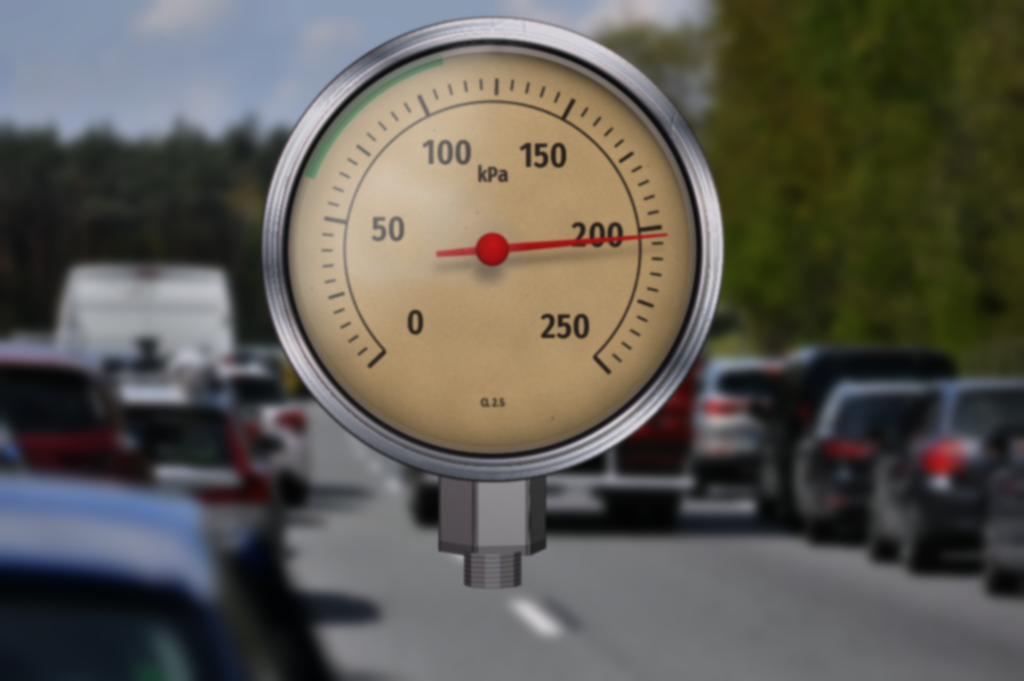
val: 202.5 kPa
